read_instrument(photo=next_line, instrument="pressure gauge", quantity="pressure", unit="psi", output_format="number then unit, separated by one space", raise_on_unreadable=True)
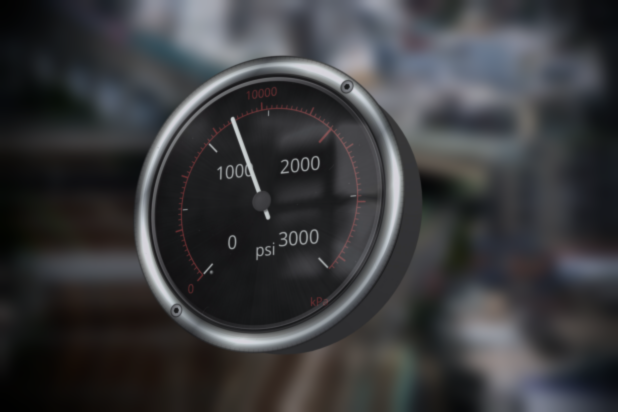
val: 1250 psi
